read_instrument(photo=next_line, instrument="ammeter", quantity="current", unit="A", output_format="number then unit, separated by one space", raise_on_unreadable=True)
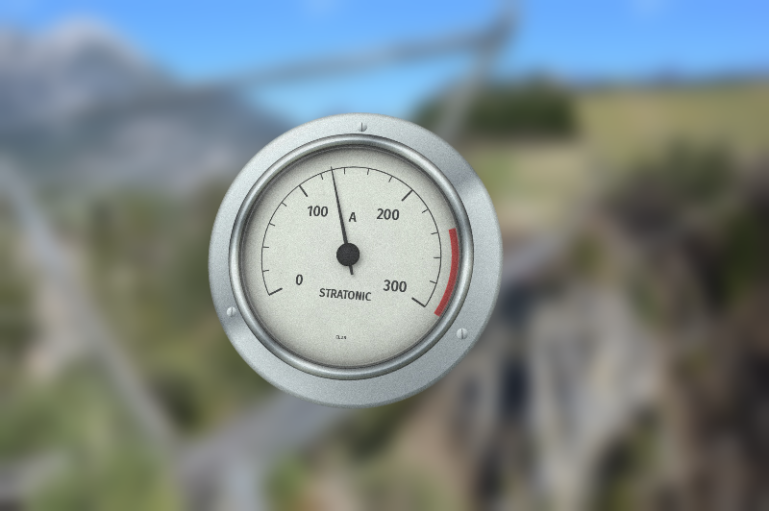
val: 130 A
